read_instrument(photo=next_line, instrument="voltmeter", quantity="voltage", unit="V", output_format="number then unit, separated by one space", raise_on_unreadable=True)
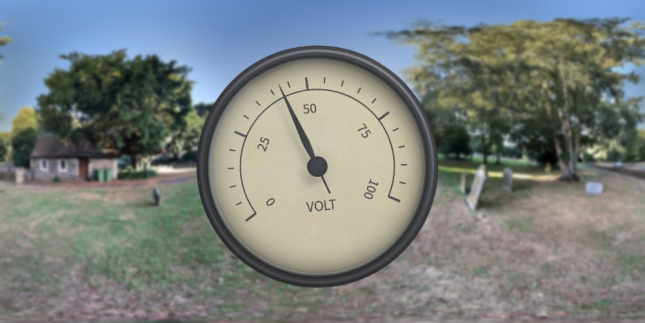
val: 42.5 V
